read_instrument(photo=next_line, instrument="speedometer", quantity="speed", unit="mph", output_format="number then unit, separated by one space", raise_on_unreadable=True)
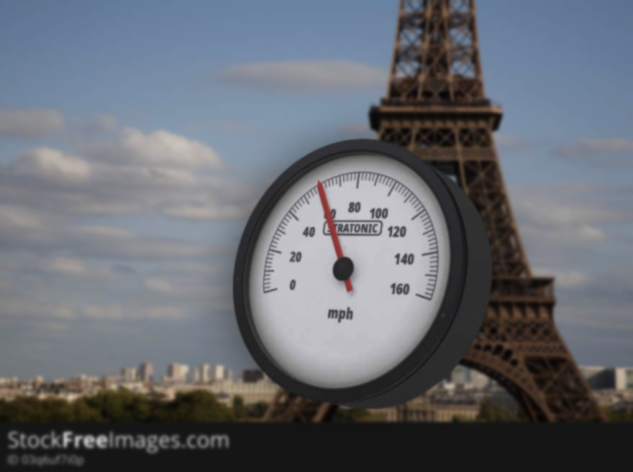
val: 60 mph
